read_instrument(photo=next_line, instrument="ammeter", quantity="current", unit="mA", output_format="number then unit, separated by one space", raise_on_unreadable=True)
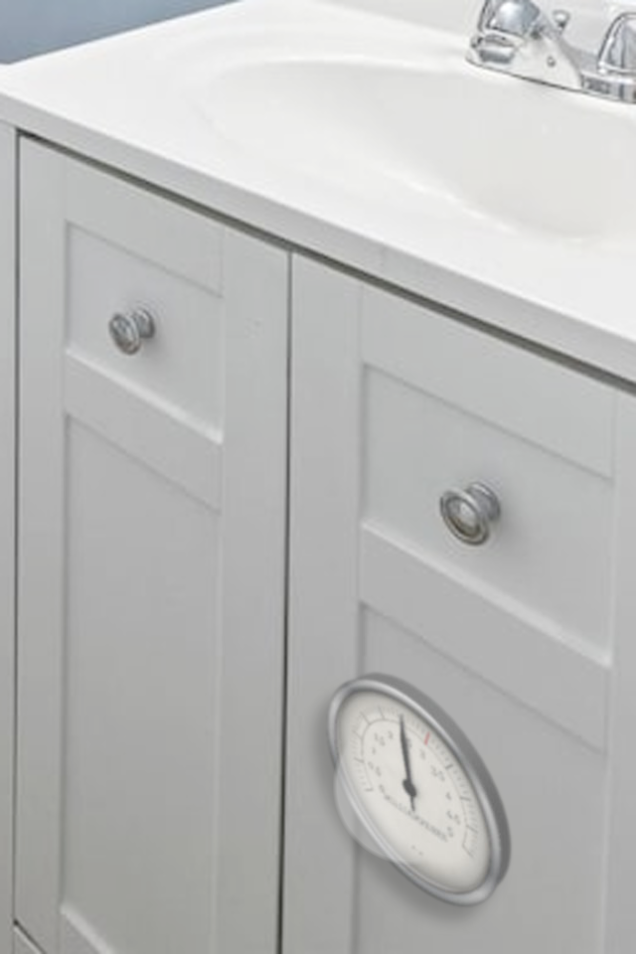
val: 2.5 mA
